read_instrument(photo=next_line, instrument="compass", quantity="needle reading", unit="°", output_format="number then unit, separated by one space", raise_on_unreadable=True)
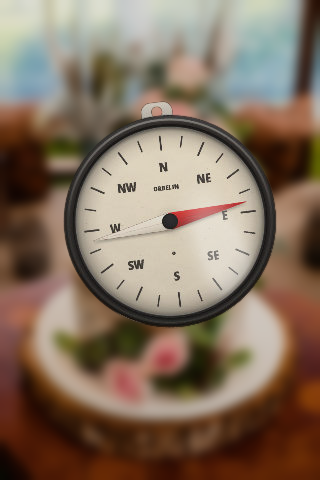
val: 82.5 °
